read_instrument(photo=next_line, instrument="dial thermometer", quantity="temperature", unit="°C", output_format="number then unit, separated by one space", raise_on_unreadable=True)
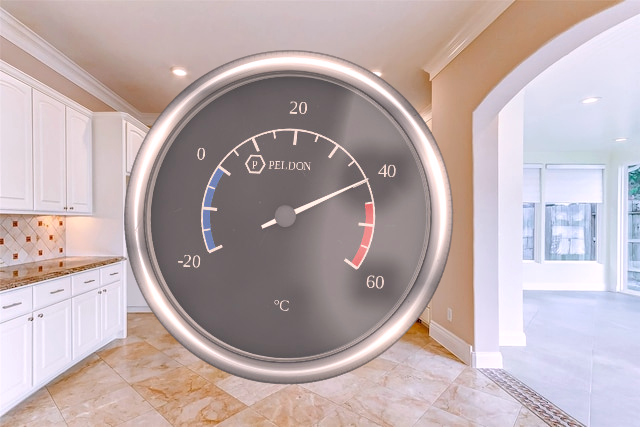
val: 40 °C
